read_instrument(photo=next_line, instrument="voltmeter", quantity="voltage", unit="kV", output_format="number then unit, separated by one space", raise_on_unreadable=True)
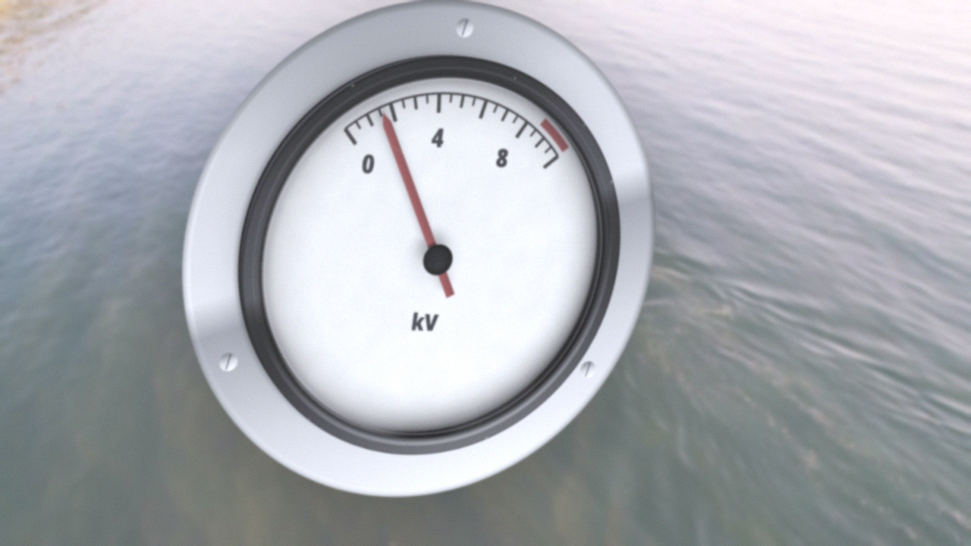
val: 1.5 kV
